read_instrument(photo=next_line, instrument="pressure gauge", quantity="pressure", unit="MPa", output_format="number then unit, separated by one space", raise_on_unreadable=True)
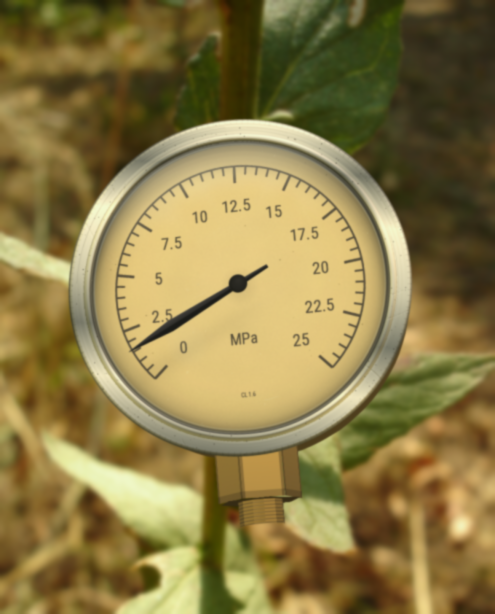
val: 1.5 MPa
